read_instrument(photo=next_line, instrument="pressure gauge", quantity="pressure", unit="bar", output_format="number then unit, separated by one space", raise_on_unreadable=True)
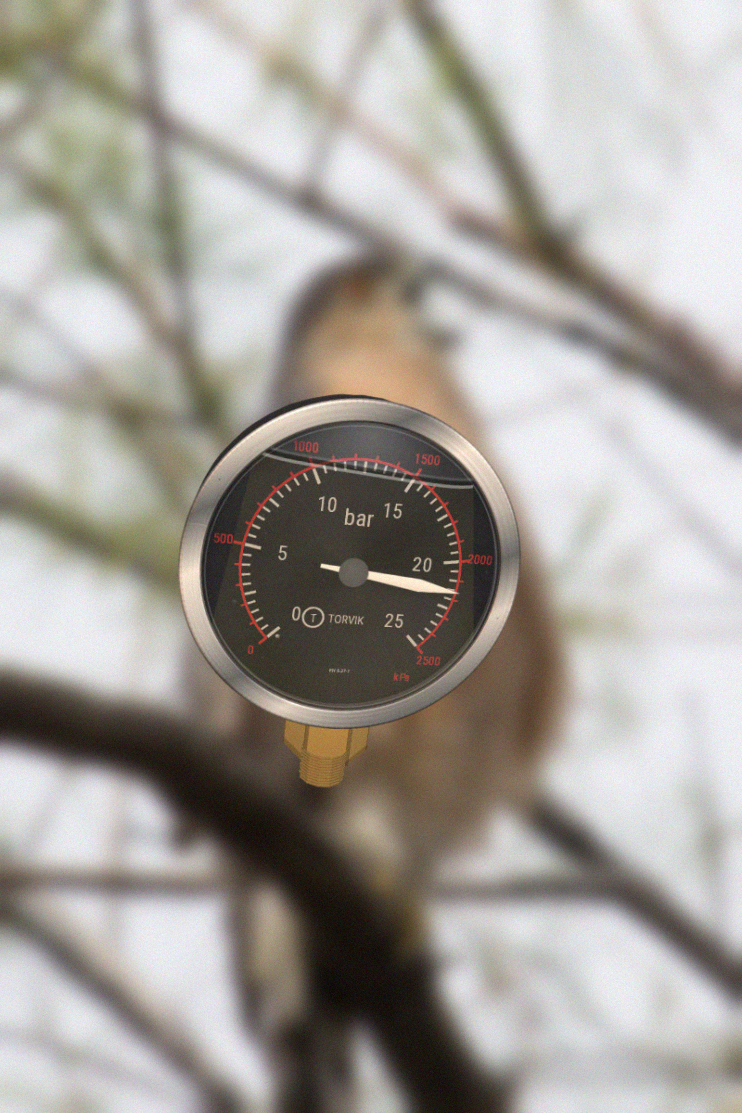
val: 21.5 bar
